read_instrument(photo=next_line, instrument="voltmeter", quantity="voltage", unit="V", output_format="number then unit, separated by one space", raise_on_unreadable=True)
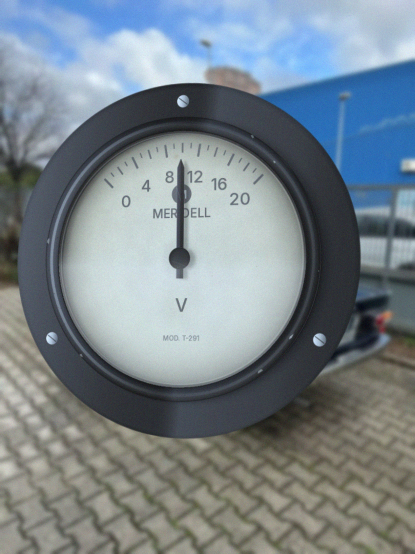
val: 10 V
